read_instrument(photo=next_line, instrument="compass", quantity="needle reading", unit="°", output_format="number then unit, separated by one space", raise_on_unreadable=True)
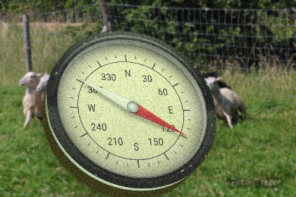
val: 120 °
